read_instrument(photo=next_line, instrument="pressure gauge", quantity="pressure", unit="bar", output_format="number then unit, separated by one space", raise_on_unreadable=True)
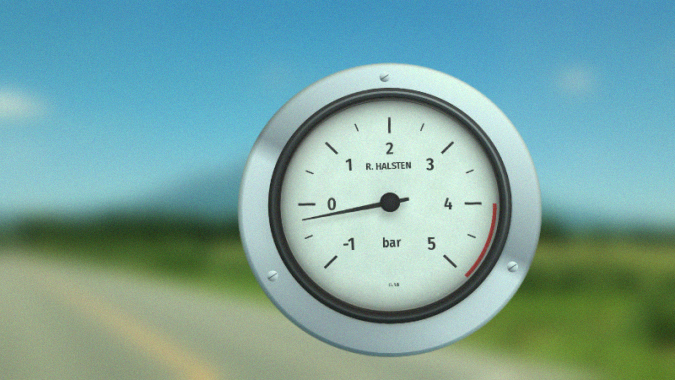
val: -0.25 bar
